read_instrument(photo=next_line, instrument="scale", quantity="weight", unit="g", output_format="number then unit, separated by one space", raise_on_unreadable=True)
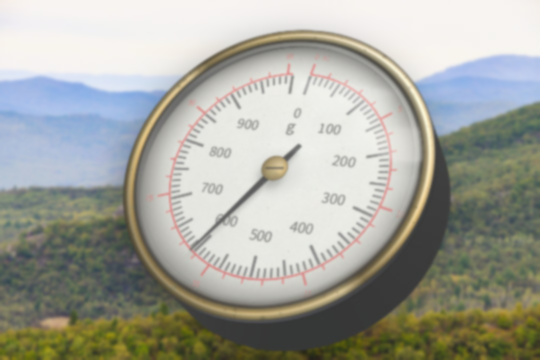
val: 600 g
